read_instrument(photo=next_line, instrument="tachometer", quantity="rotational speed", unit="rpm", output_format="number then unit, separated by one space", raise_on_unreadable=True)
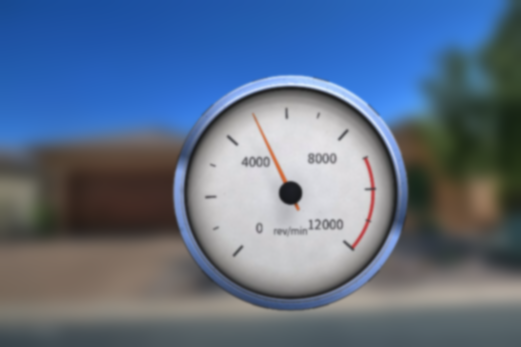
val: 5000 rpm
